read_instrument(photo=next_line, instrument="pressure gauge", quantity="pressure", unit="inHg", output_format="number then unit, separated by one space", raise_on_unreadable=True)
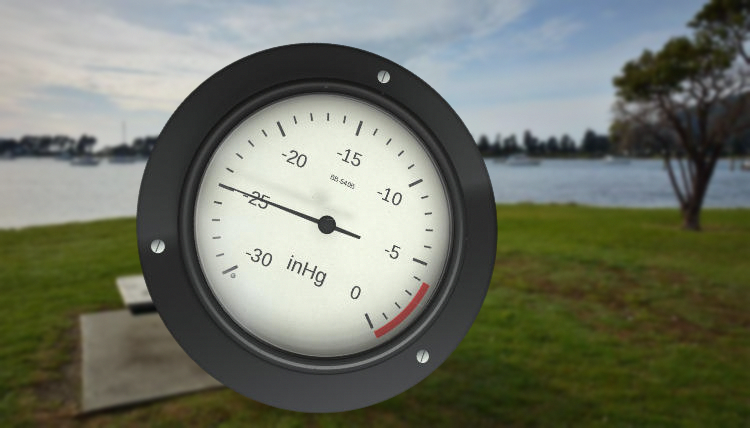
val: -25 inHg
